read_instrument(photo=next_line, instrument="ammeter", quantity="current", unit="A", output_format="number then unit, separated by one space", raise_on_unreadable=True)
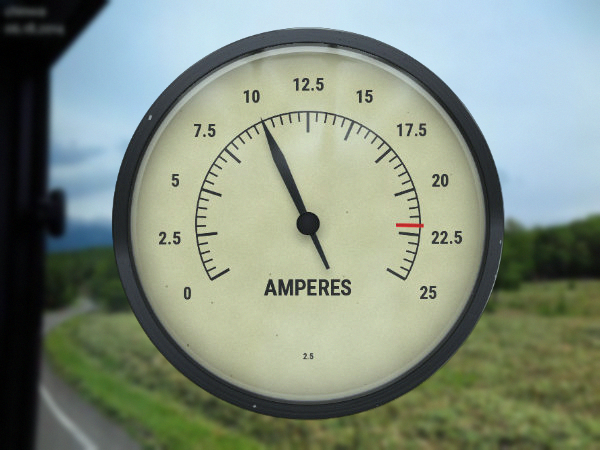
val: 10 A
